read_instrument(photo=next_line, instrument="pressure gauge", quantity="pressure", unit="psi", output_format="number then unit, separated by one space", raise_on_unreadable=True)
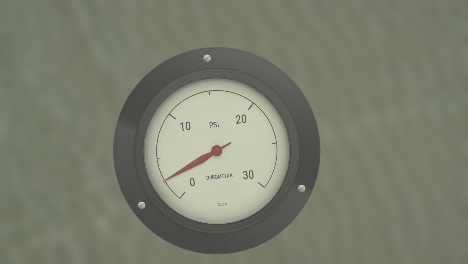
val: 2.5 psi
